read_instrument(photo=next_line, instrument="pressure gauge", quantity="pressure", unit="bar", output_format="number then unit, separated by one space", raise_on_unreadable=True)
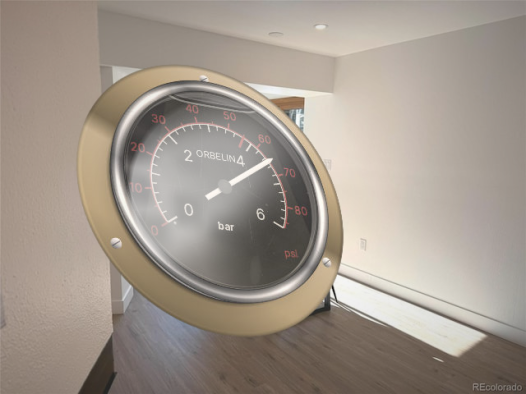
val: 4.5 bar
